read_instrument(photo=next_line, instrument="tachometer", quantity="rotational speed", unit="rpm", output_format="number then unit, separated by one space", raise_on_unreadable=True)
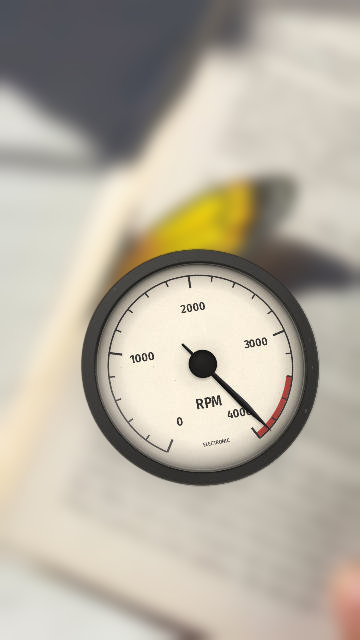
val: 3900 rpm
